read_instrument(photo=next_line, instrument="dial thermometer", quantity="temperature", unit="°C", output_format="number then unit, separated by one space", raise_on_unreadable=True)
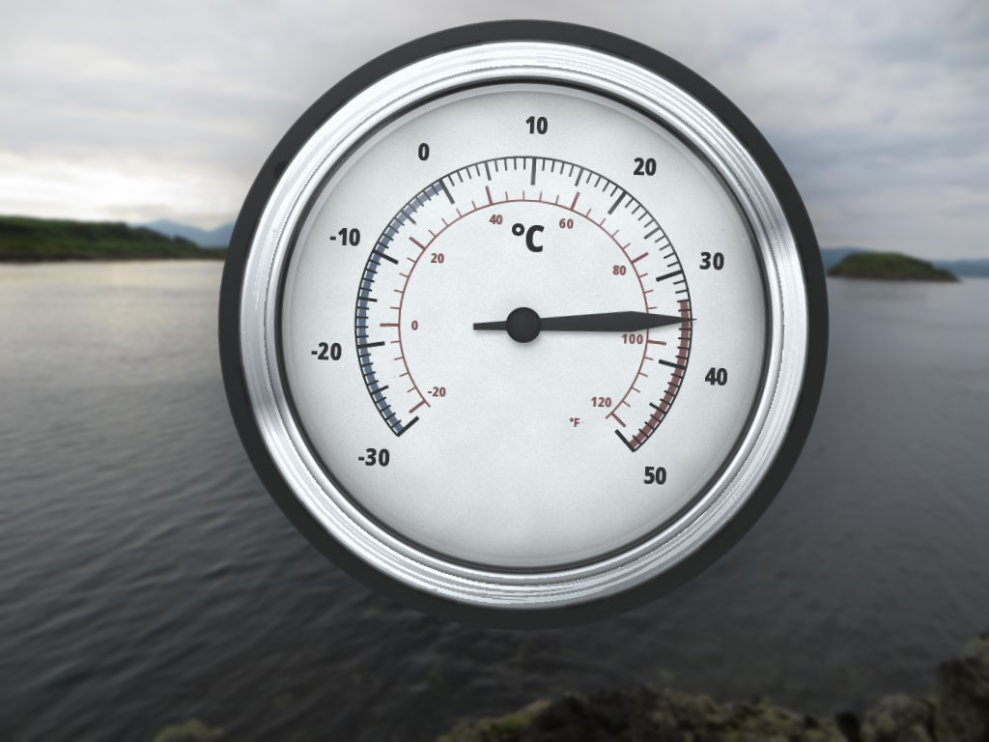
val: 35 °C
